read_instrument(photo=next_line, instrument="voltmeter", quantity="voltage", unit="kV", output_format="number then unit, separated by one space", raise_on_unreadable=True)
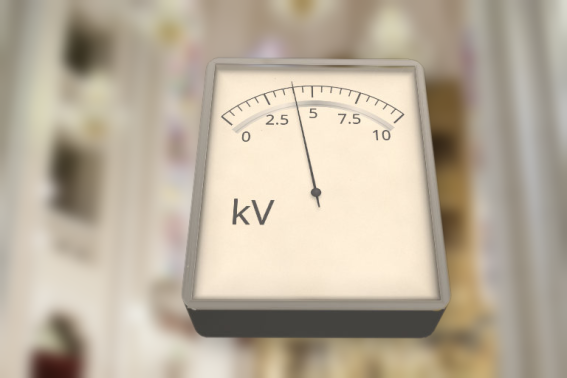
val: 4 kV
